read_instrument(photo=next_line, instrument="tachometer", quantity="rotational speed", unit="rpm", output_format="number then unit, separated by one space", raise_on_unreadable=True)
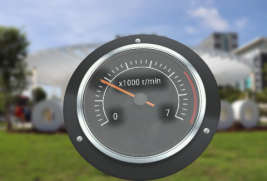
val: 1800 rpm
